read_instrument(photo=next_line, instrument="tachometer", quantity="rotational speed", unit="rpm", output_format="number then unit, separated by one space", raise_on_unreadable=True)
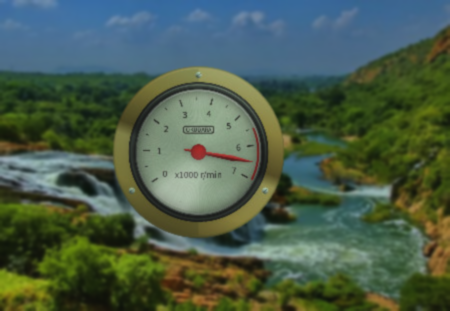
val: 6500 rpm
